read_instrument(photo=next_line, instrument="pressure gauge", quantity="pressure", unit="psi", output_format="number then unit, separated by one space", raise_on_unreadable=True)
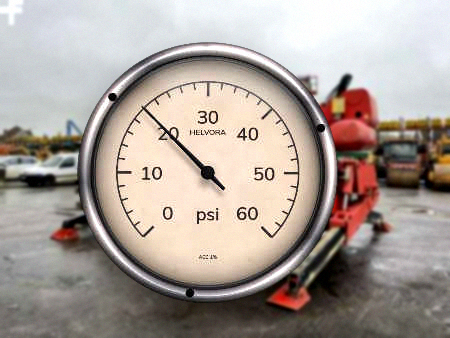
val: 20 psi
